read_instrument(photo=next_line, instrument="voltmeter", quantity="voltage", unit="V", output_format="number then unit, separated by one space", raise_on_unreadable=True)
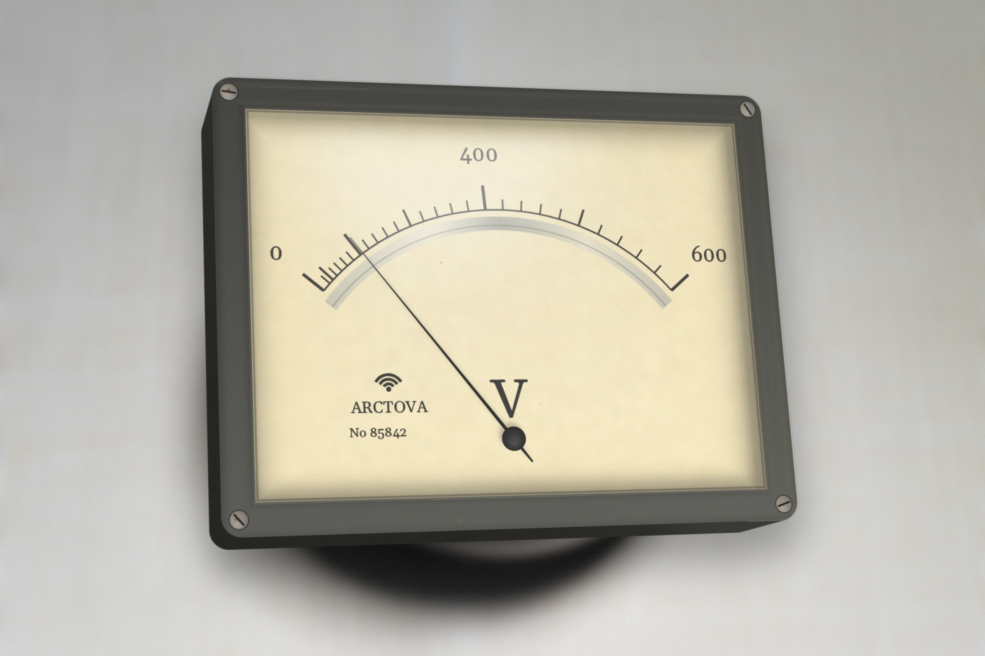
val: 200 V
